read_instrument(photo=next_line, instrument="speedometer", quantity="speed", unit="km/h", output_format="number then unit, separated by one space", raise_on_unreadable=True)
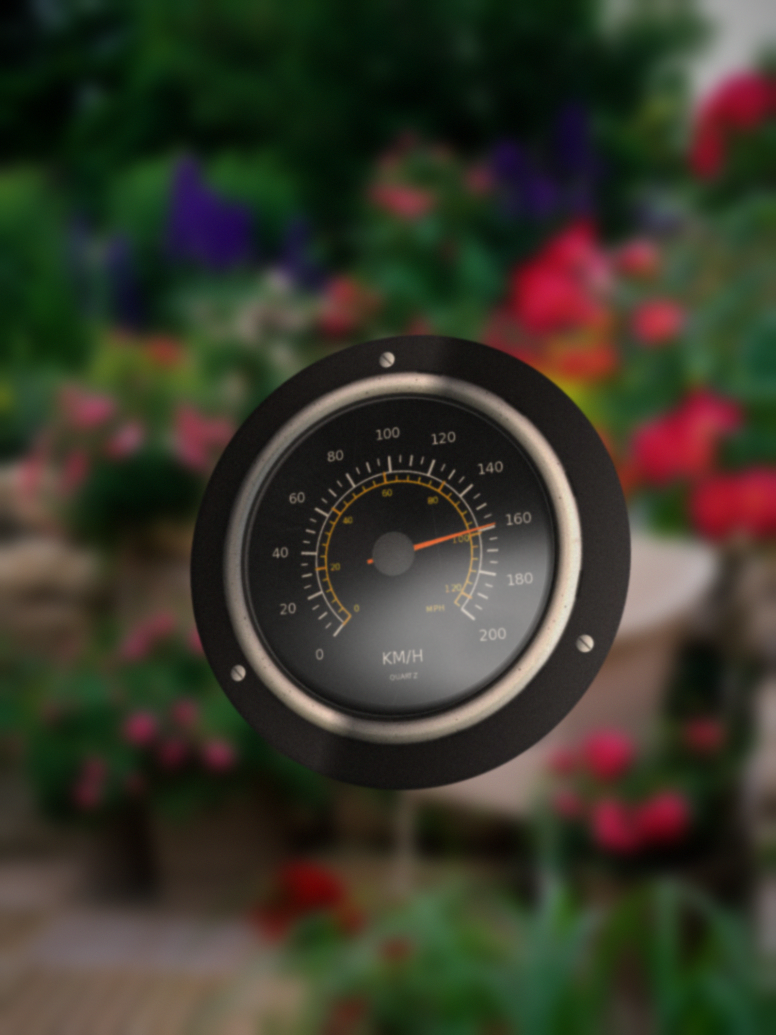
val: 160 km/h
